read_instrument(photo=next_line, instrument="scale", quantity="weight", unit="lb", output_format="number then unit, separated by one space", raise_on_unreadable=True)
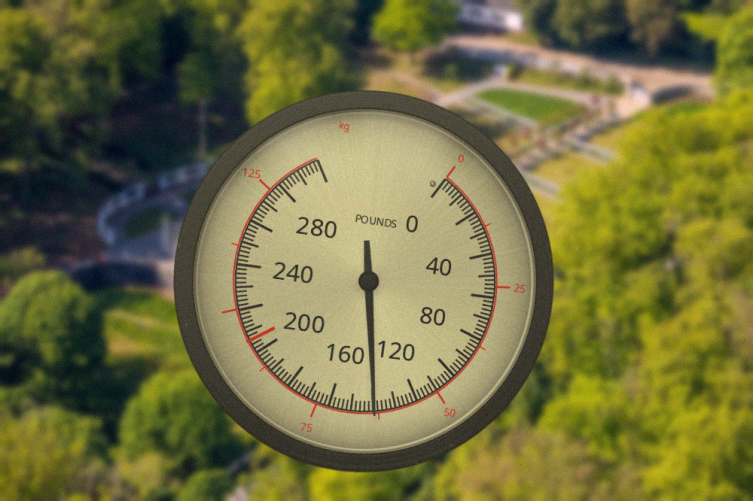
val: 140 lb
